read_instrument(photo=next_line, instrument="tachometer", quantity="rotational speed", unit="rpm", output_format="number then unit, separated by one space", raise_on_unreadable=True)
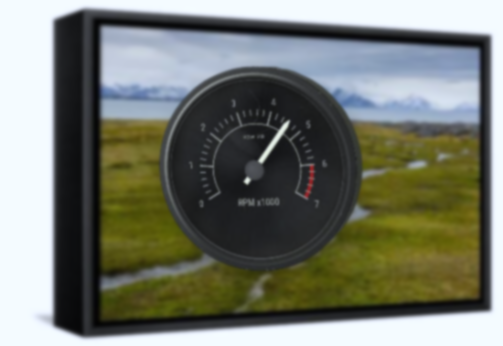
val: 4600 rpm
